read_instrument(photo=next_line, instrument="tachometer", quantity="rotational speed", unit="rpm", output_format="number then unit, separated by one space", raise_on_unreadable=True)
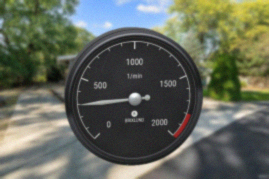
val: 300 rpm
